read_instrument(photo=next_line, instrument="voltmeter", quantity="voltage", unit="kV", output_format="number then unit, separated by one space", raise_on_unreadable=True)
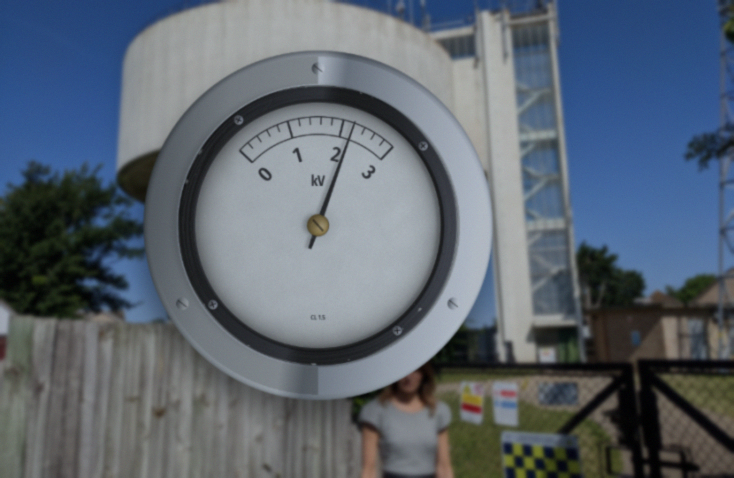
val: 2.2 kV
